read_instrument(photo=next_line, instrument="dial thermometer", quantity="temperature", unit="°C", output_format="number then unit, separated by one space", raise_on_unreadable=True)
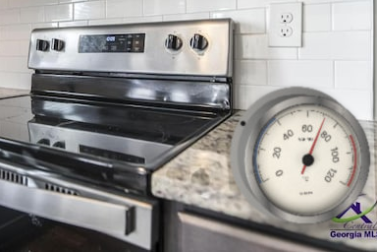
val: 70 °C
